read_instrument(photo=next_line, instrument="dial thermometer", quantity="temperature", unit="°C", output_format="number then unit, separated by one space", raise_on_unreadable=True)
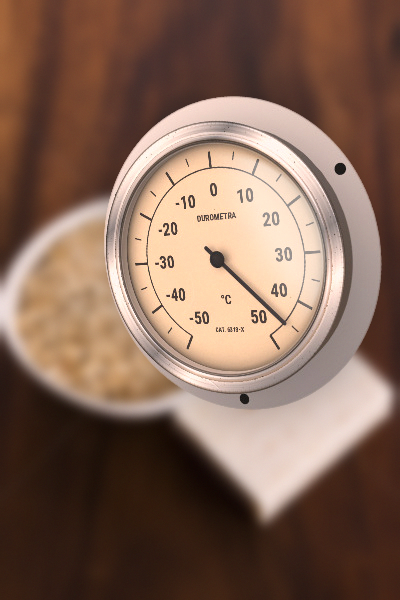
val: 45 °C
